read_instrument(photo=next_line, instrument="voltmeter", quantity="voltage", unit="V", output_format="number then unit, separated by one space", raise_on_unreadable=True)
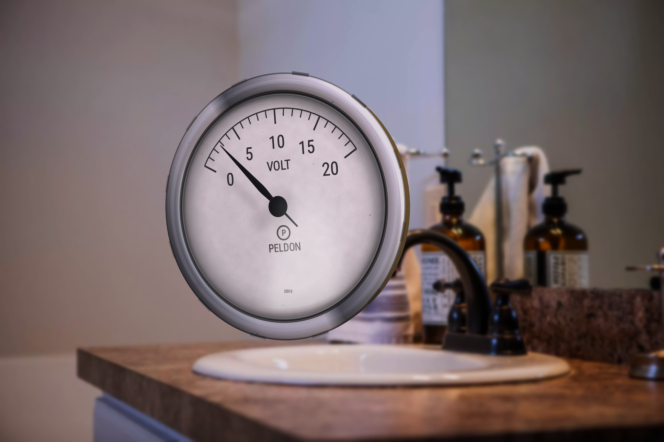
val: 3 V
